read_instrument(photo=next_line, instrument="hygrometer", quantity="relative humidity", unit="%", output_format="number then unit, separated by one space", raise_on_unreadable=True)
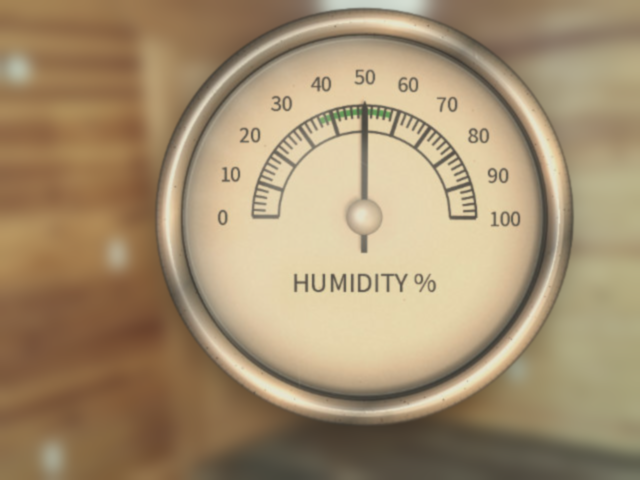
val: 50 %
